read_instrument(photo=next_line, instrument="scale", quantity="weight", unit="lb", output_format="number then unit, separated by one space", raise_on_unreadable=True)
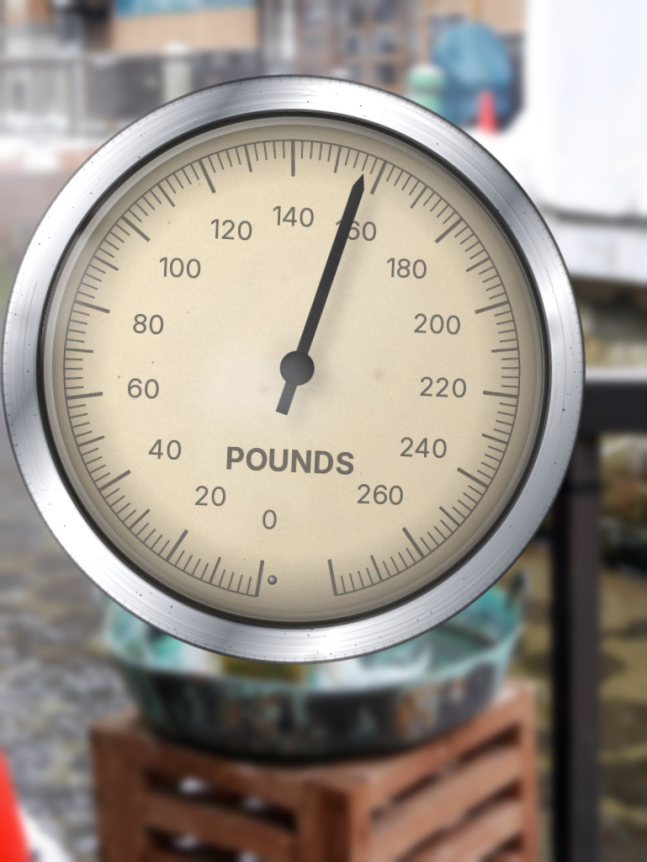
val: 156 lb
